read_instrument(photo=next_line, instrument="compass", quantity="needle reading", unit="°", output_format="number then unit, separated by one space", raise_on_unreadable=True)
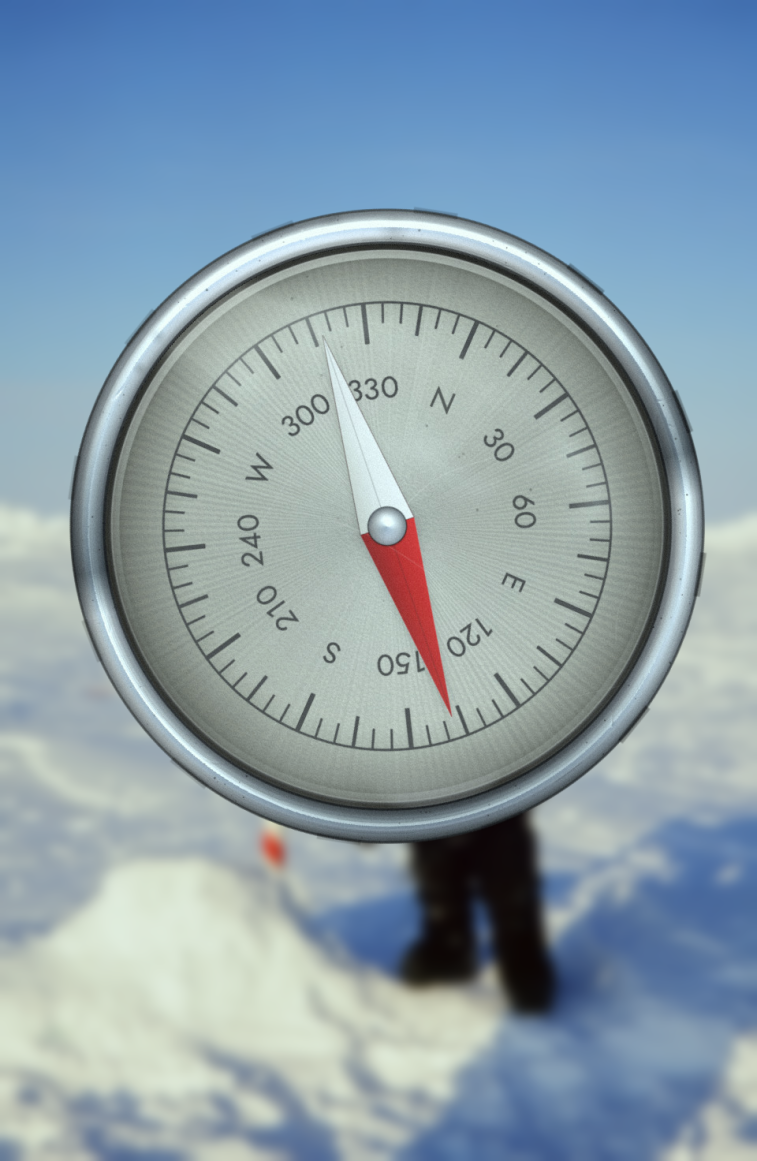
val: 137.5 °
